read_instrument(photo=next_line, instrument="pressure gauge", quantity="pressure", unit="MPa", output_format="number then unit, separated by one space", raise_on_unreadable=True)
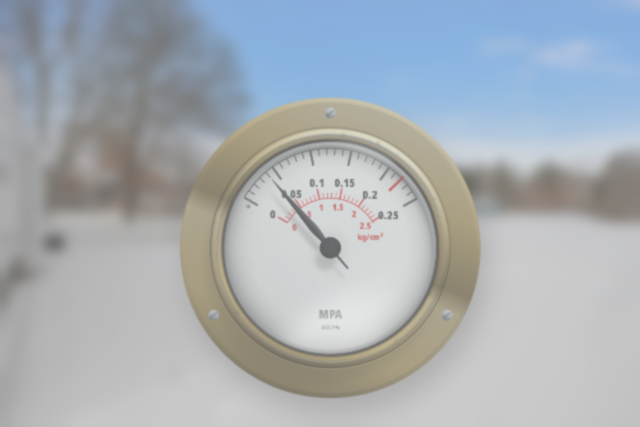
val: 0.04 MPa
